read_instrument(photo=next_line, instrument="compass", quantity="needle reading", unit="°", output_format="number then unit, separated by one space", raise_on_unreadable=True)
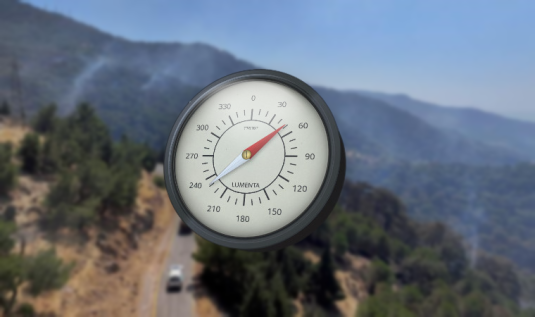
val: 50 °
